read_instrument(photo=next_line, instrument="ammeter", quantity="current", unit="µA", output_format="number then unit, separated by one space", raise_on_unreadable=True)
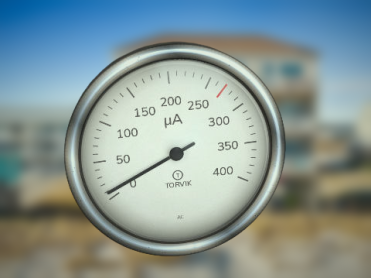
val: 10 µA
